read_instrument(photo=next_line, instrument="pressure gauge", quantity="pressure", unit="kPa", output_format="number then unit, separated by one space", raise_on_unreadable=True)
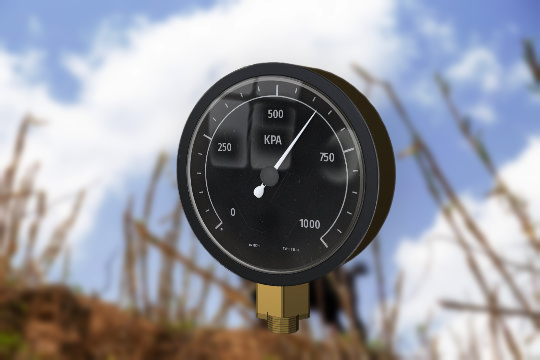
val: 625 kPa
